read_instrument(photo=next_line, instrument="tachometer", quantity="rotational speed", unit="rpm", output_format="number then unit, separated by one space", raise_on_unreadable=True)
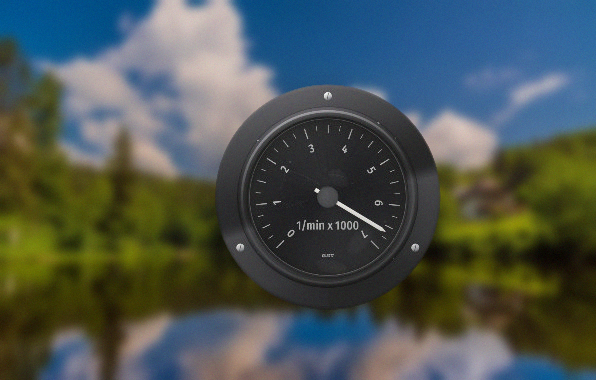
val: 6625 rpm
